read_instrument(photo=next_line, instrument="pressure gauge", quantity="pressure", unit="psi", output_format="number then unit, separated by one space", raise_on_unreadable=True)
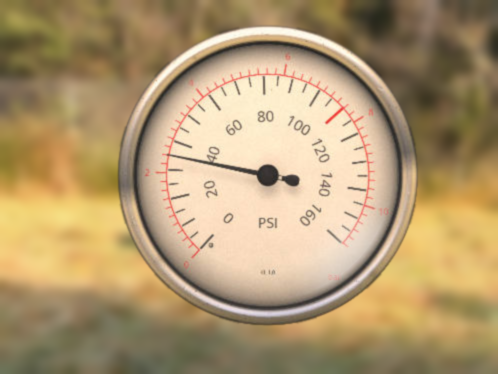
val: 35 psi
